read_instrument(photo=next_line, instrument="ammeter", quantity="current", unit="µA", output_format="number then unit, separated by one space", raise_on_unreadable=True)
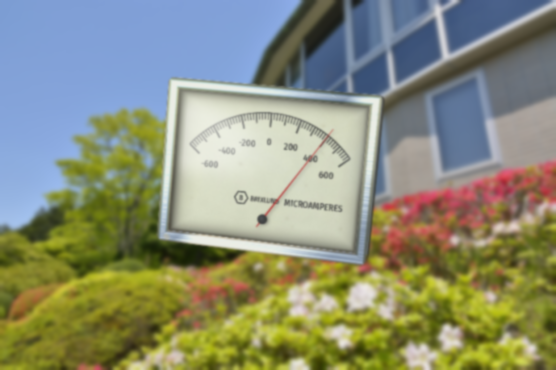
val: 400 µA
